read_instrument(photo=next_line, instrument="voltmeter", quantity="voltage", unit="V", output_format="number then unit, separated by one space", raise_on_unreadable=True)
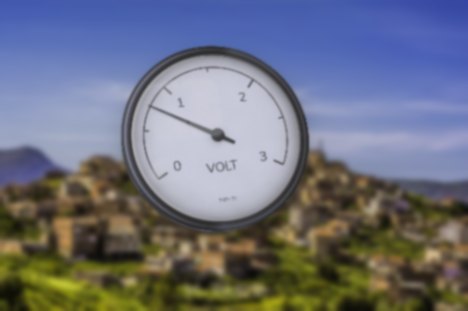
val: 0.75 V
